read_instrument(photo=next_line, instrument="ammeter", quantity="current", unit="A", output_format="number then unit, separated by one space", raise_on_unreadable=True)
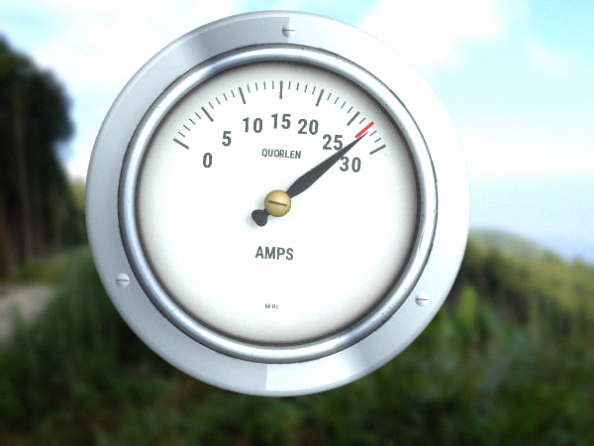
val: 27.5 A
